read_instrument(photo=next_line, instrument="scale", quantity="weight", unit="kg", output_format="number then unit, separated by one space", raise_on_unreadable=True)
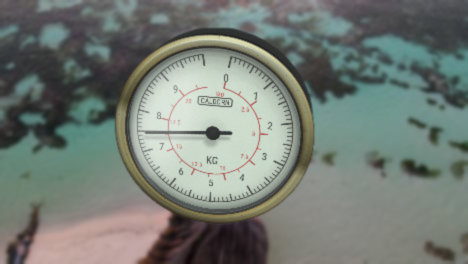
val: 7.5 kg
